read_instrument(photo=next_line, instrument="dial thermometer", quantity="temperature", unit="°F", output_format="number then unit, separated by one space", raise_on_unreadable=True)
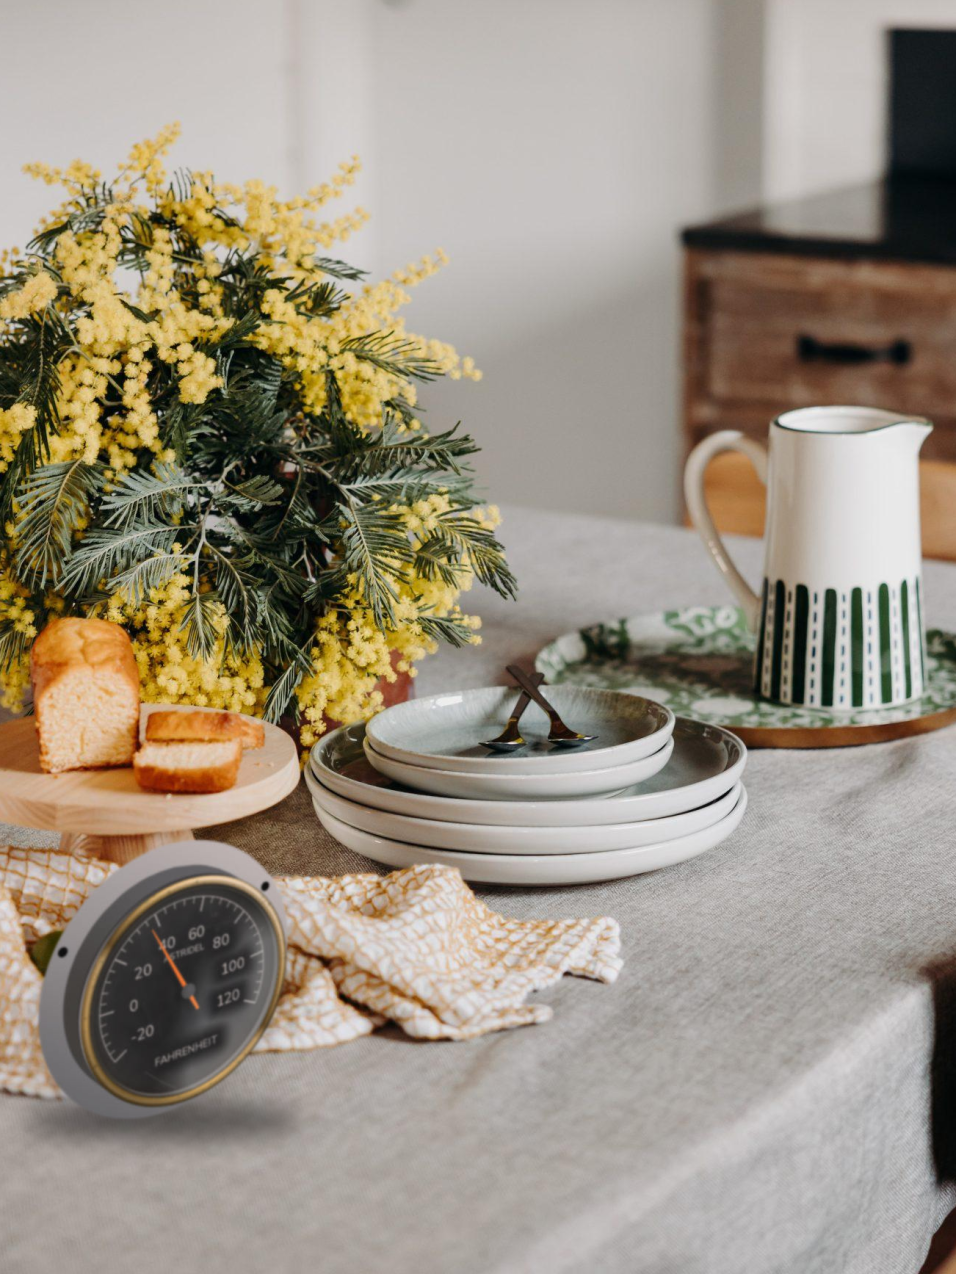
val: 36 °F
